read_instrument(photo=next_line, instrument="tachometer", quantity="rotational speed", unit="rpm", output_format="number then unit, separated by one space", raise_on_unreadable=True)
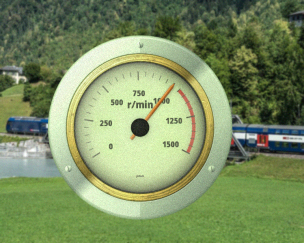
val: 1000 rpm
